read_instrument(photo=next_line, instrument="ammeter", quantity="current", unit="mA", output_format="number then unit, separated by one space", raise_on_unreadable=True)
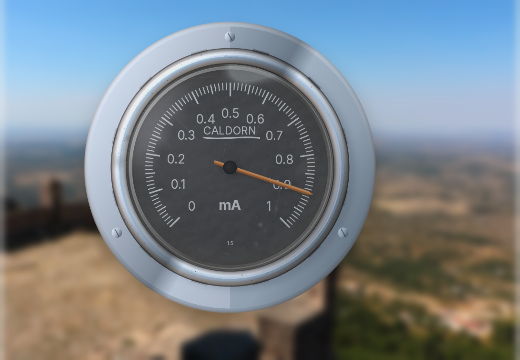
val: 0.9 mA
